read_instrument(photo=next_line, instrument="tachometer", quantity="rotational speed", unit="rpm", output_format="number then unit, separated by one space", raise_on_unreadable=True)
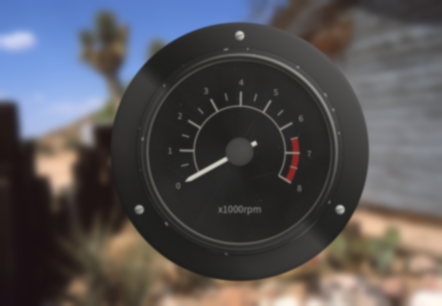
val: 0 rpm
